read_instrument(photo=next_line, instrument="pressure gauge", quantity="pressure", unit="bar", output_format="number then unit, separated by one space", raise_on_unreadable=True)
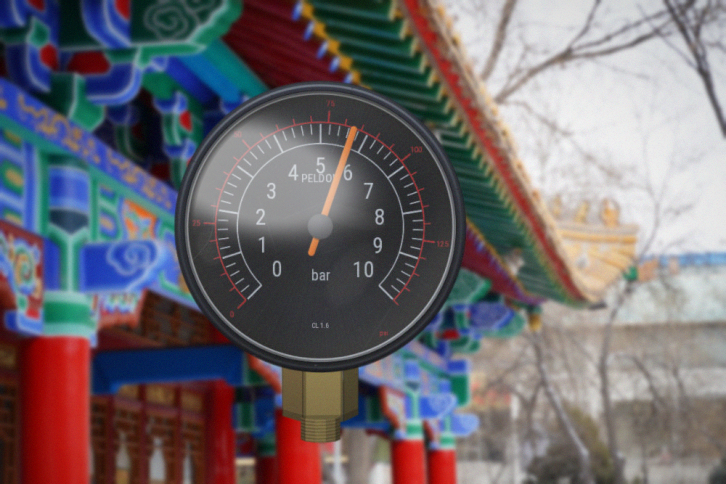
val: 5.7 bar
